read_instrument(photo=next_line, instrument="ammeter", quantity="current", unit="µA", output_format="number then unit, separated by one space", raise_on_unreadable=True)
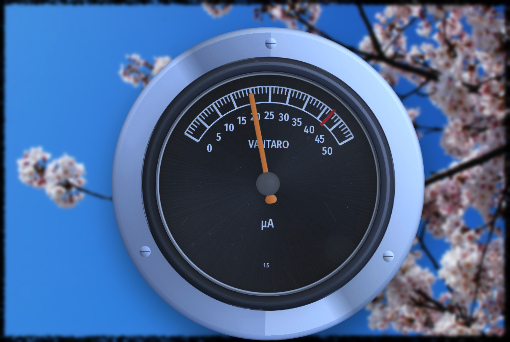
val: 20 µA
